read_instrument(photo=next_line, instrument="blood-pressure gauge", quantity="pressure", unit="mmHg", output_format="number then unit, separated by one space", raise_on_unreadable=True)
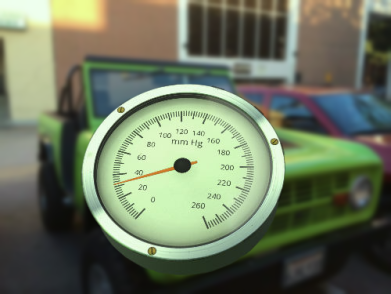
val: 30 mmHg
